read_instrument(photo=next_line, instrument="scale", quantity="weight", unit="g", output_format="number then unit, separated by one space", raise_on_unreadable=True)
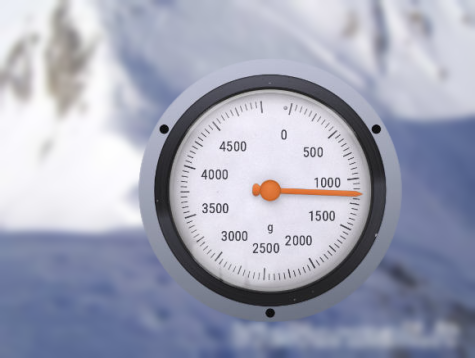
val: 1150 g
